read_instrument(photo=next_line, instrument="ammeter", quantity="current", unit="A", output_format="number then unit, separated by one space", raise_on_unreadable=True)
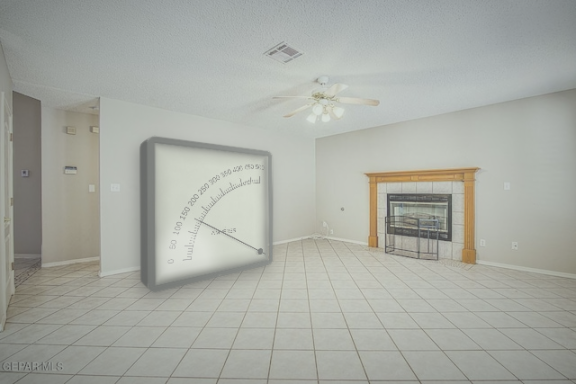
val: 150 A
